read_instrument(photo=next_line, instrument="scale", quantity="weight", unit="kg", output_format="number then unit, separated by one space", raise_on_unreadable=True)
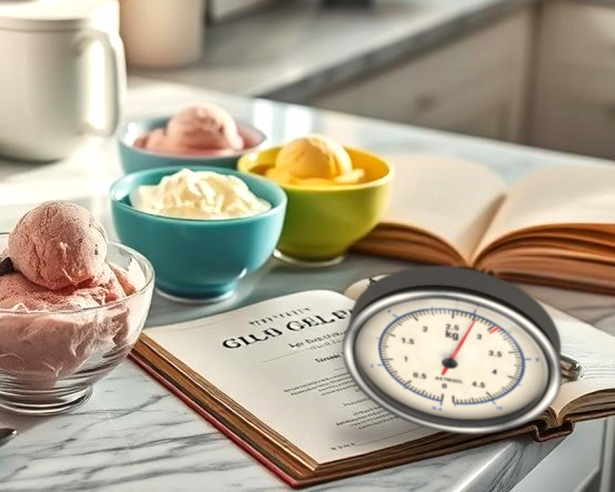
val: 2.75 kg
